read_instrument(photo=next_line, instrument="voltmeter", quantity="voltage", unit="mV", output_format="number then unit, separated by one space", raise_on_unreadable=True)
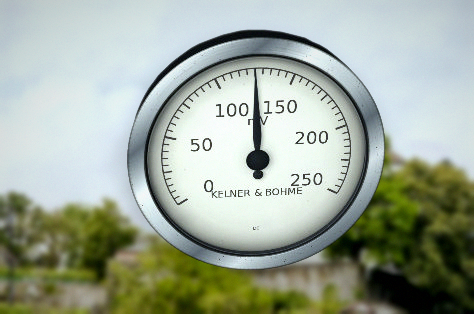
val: 125 mV
